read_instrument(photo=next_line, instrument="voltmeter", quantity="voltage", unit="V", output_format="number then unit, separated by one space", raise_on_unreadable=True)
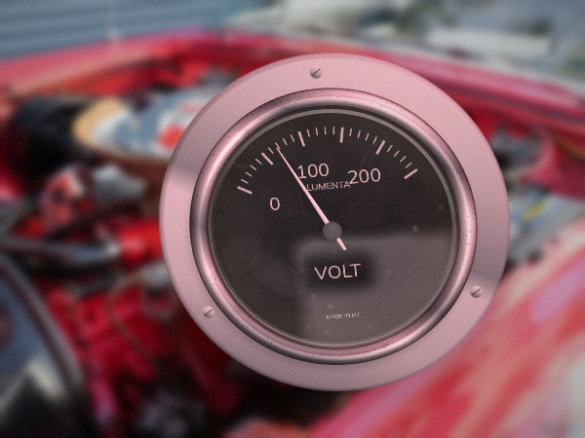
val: 70 V
